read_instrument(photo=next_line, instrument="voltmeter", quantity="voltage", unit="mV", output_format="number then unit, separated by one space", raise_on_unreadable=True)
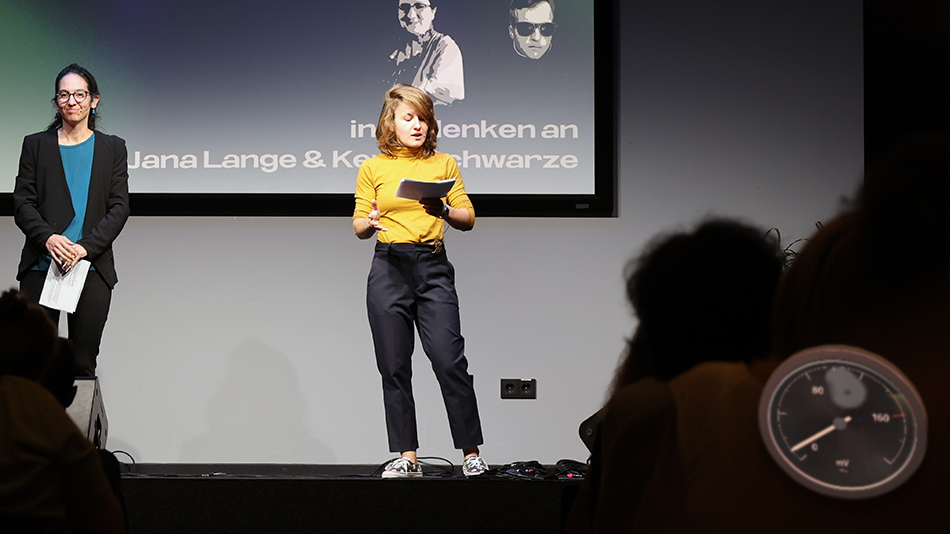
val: 10 mV
